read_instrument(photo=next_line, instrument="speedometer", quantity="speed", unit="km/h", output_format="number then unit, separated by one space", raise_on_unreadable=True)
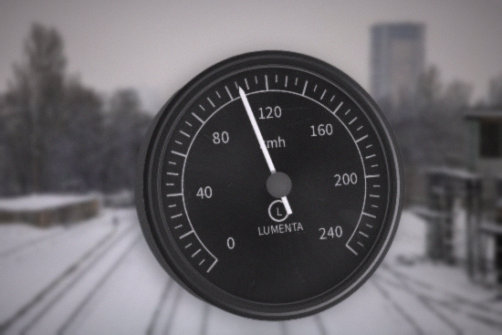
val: 105 km/h
